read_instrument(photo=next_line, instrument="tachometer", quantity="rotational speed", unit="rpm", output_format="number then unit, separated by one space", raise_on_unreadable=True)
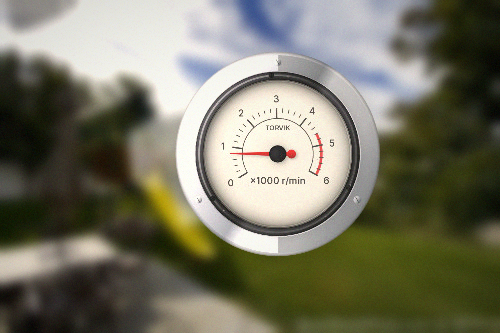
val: 800 rpm
